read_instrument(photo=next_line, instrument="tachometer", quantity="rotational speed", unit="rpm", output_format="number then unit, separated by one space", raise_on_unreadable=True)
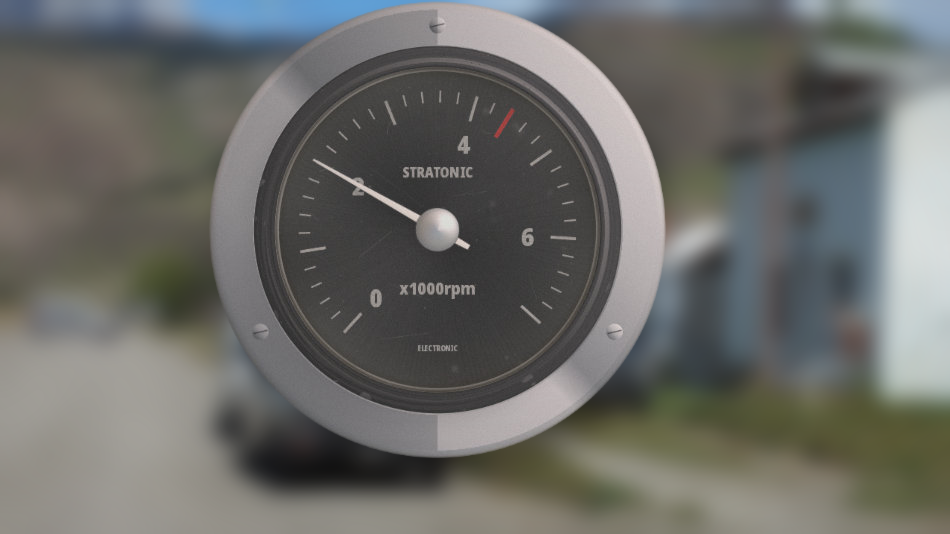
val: 2000 rpm
